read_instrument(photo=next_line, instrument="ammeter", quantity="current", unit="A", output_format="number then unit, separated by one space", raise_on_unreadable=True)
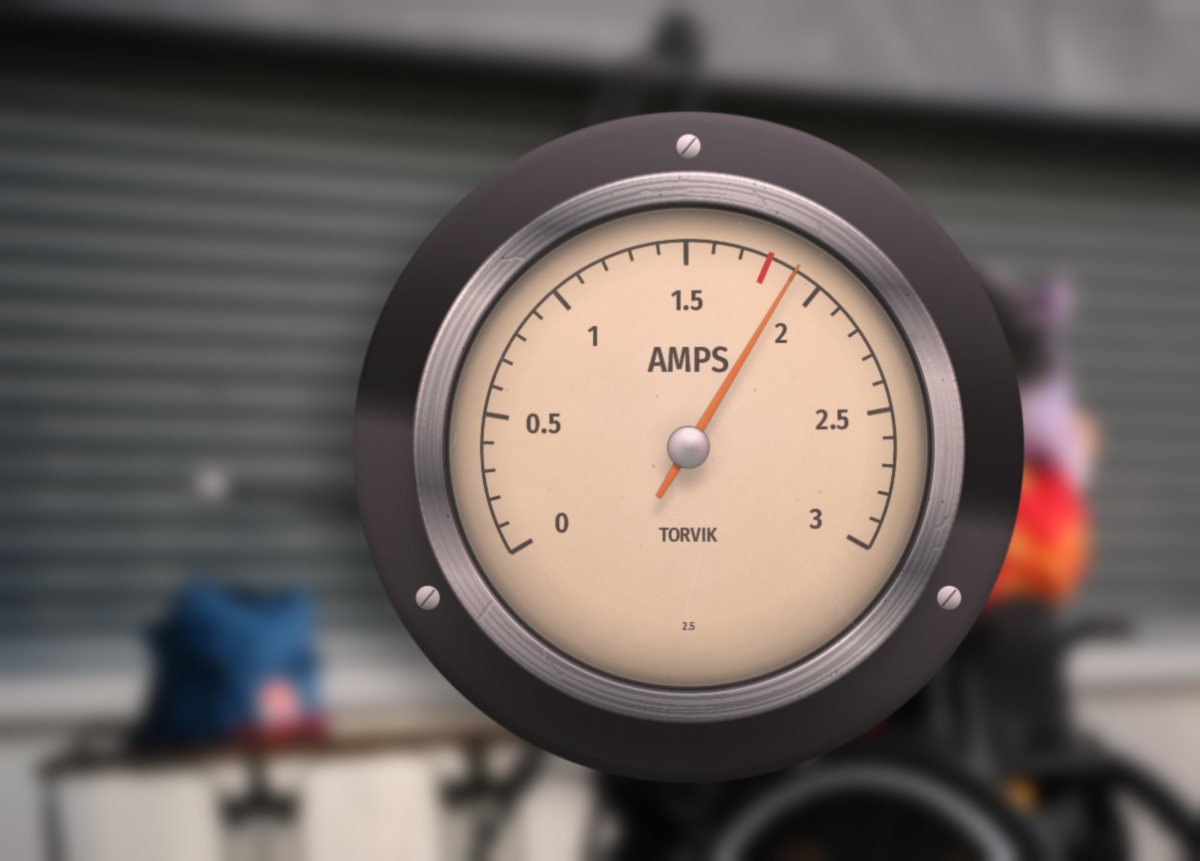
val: 1.9 A
